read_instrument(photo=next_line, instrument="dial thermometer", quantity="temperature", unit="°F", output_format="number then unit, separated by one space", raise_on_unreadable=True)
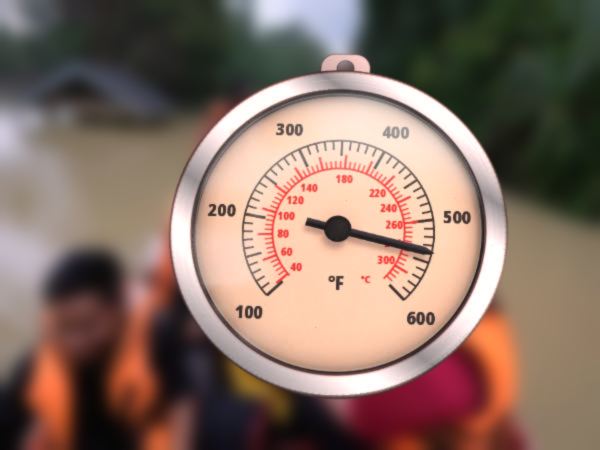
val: 540 °F
